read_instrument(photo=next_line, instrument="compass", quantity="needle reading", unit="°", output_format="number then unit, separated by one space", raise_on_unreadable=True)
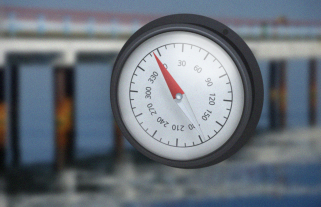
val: 355 °
